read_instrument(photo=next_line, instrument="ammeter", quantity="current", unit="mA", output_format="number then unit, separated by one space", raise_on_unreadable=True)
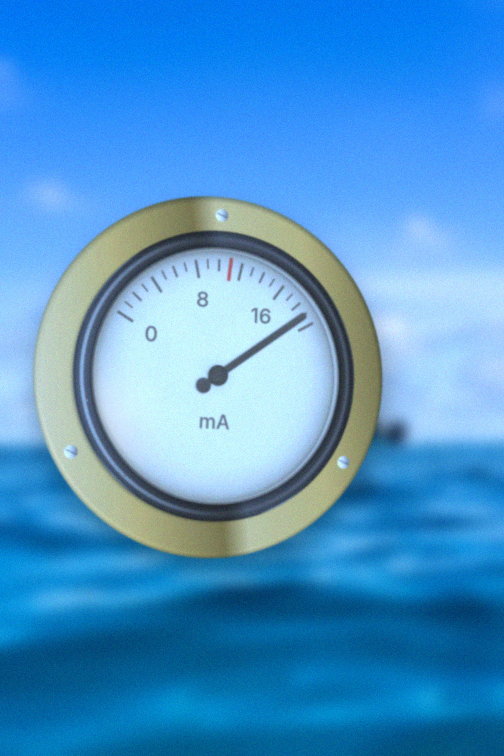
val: 19 mA
